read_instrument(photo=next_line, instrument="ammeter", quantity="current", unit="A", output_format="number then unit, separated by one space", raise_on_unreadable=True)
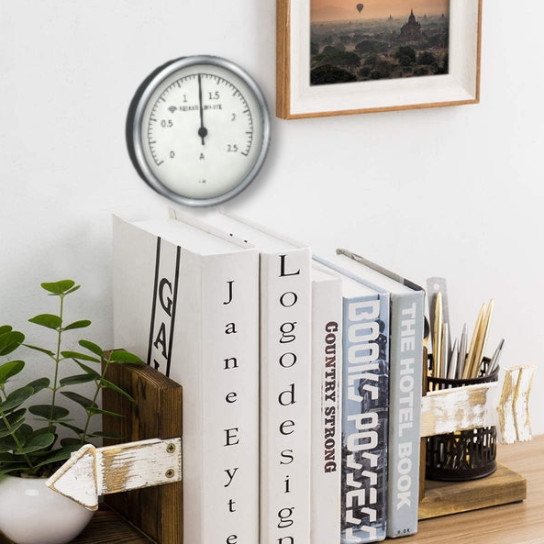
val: 1.25 A
